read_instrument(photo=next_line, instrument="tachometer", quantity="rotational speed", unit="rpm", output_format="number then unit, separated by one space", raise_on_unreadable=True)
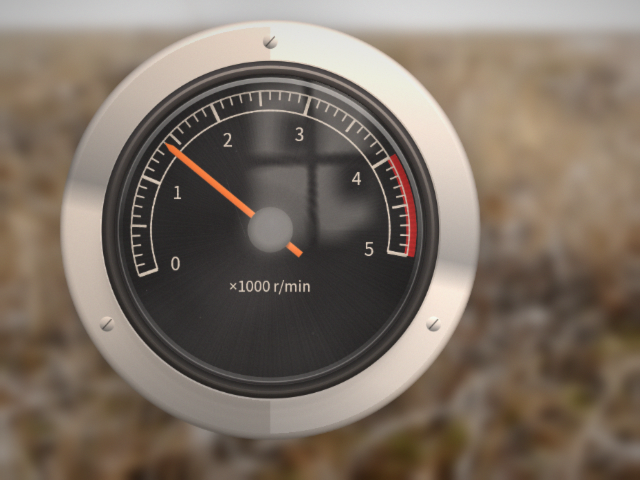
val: 1400 rpm
